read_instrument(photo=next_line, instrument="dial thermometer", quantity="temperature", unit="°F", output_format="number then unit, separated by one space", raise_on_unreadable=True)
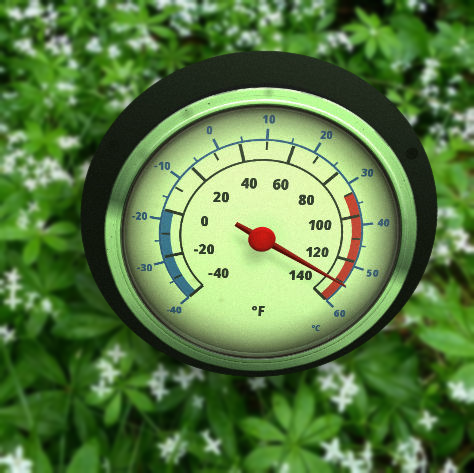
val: 130 °F
